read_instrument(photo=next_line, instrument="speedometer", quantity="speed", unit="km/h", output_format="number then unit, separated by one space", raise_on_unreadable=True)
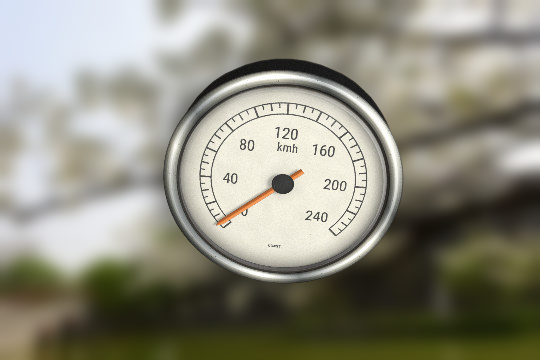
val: 5 km/h
